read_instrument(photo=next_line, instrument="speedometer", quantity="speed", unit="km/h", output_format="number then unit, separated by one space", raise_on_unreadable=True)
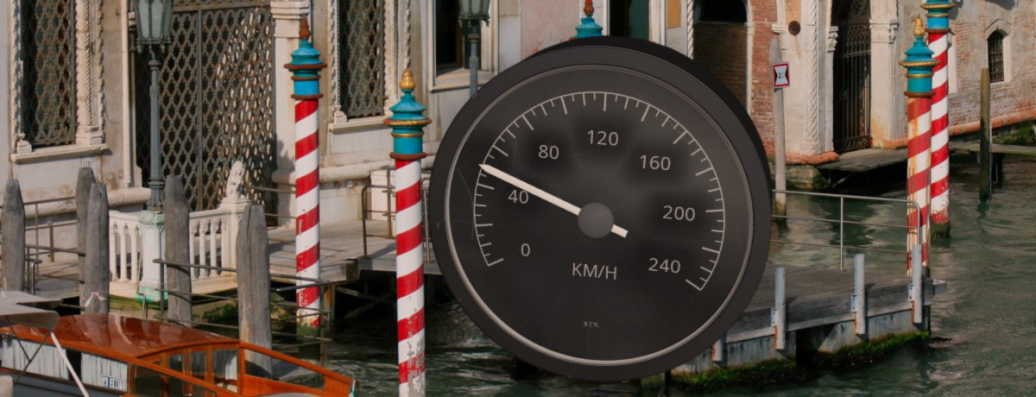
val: 50 km/h
